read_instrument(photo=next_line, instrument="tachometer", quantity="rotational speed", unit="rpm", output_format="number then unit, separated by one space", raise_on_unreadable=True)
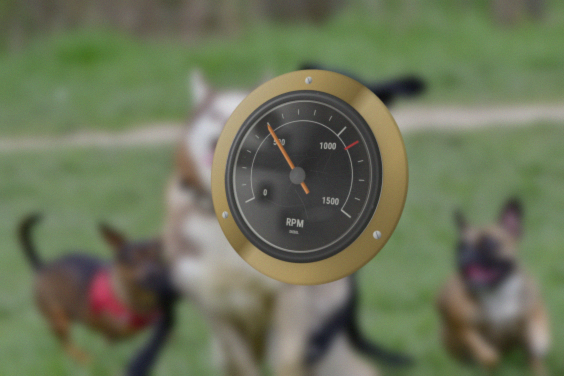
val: 500 rpm
